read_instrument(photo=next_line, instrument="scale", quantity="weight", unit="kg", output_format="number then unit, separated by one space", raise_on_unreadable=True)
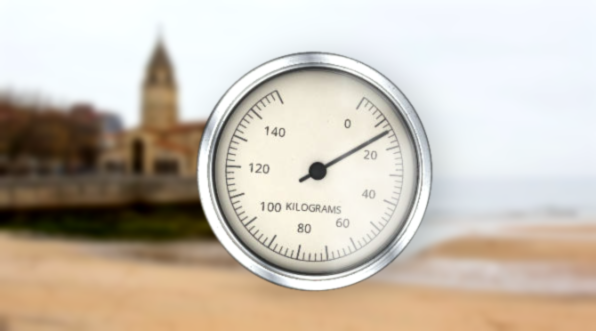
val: 14 kg
